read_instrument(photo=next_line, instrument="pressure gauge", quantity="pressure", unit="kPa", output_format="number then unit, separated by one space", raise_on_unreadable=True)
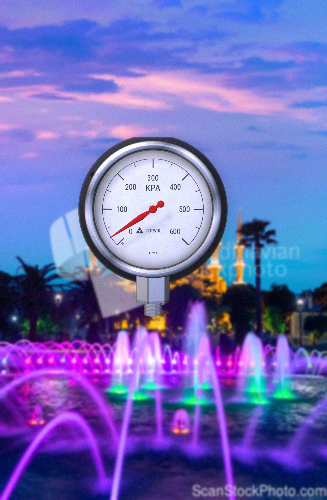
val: 25 kPa
